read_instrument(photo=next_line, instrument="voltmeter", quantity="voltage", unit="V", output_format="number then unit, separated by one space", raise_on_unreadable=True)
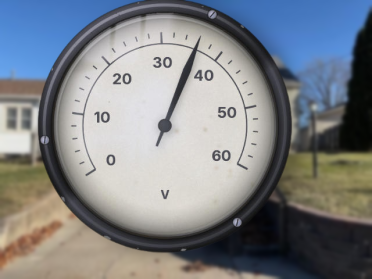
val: 36 V
